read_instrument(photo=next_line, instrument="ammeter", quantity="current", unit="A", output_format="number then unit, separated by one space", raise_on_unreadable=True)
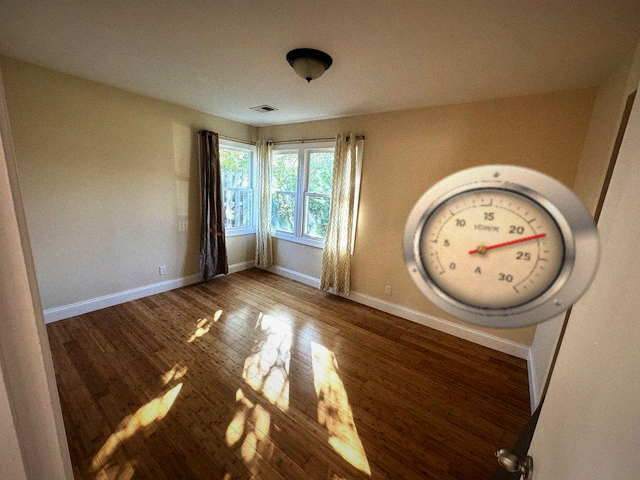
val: 22 A
